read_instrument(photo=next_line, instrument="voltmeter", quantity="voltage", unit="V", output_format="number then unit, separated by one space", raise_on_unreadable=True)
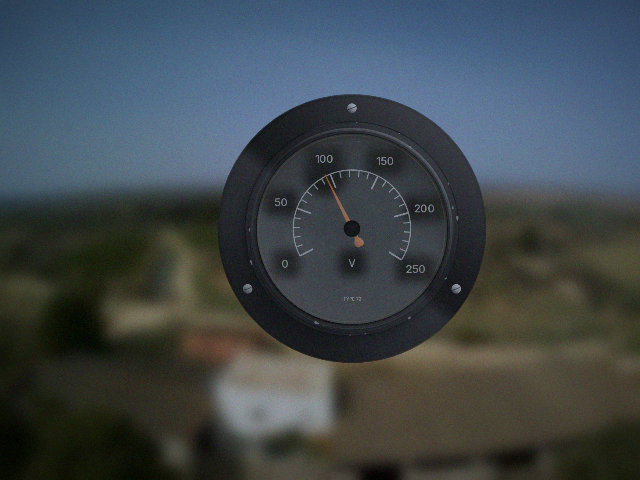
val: 95 V
